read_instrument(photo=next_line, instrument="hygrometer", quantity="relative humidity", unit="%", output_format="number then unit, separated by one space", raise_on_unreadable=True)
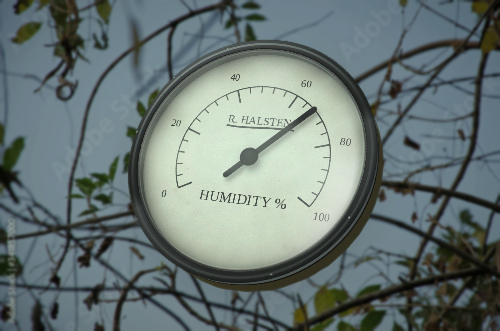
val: 68 %
